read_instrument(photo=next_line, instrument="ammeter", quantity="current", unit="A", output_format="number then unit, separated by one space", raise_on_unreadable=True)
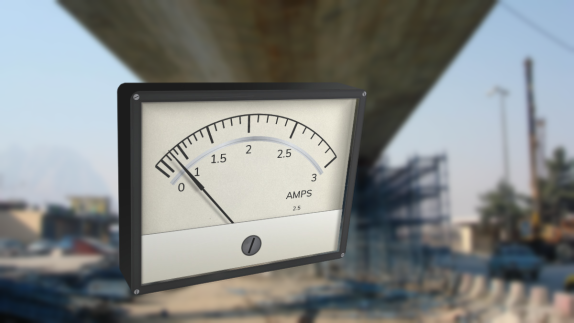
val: 0.8 A
